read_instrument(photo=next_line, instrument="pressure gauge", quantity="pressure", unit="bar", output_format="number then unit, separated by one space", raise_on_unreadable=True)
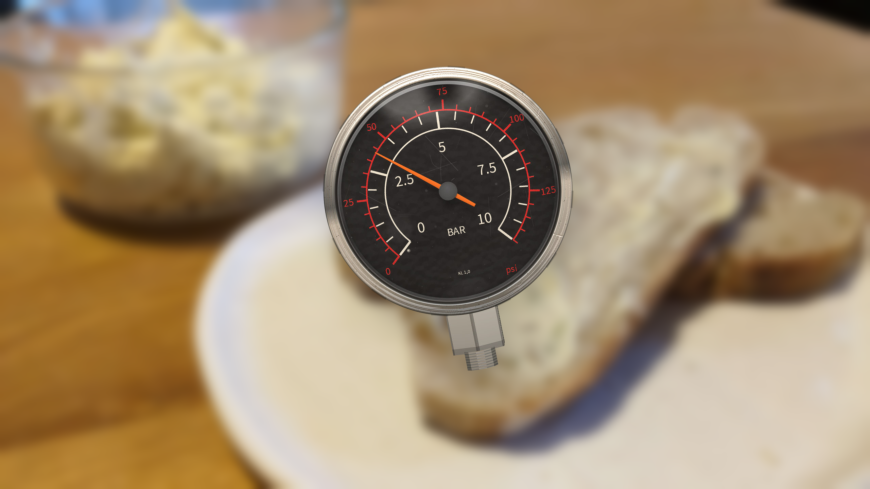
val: 3 bar
